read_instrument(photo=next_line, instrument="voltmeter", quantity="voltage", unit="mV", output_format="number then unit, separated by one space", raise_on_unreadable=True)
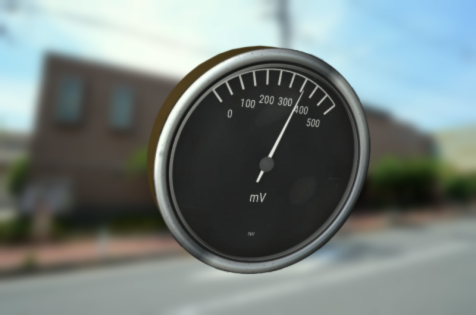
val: 350 mV
